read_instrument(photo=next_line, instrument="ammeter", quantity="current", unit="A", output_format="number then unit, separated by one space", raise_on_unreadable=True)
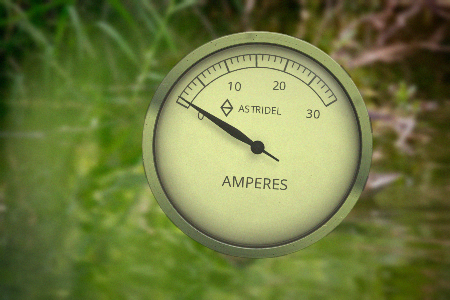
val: 1 A
